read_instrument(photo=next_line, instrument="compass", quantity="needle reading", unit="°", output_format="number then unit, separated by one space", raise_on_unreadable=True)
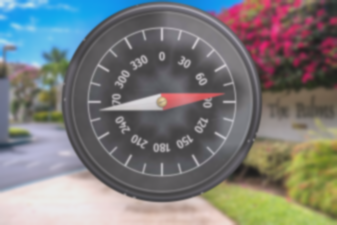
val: 82.5 °
